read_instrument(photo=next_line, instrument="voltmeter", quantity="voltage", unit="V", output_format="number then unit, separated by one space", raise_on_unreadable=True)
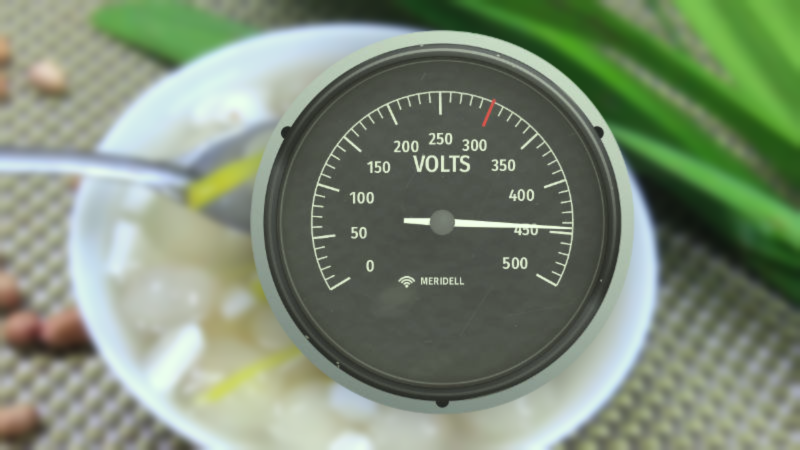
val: 445 V
